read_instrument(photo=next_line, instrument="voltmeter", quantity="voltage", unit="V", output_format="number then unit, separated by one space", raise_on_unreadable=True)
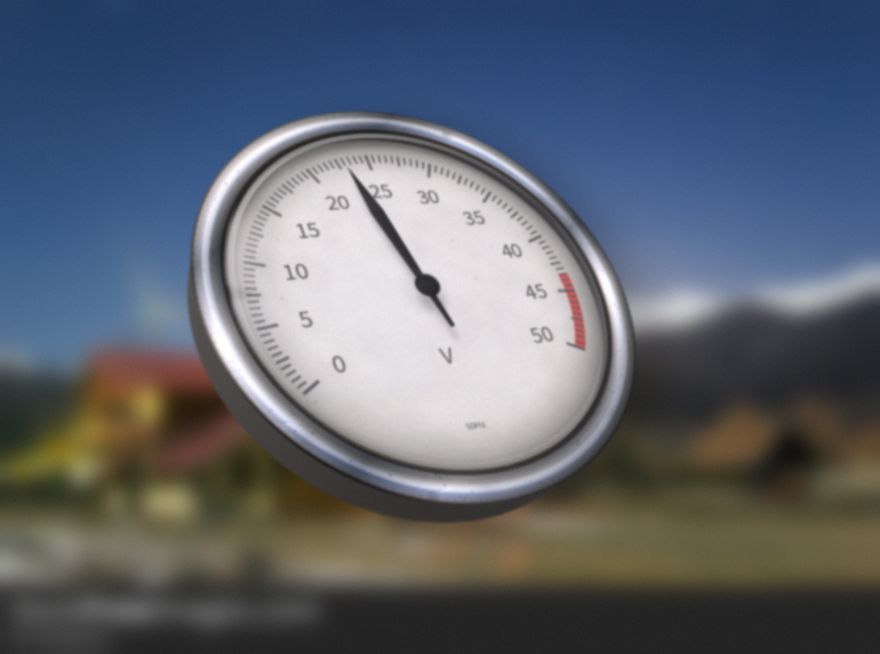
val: 22.5 V
